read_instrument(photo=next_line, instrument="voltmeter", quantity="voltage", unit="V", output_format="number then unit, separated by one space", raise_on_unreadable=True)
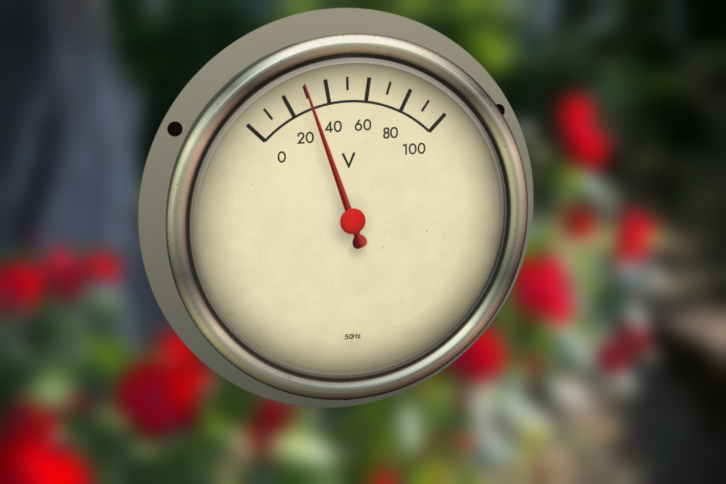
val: 30 V
